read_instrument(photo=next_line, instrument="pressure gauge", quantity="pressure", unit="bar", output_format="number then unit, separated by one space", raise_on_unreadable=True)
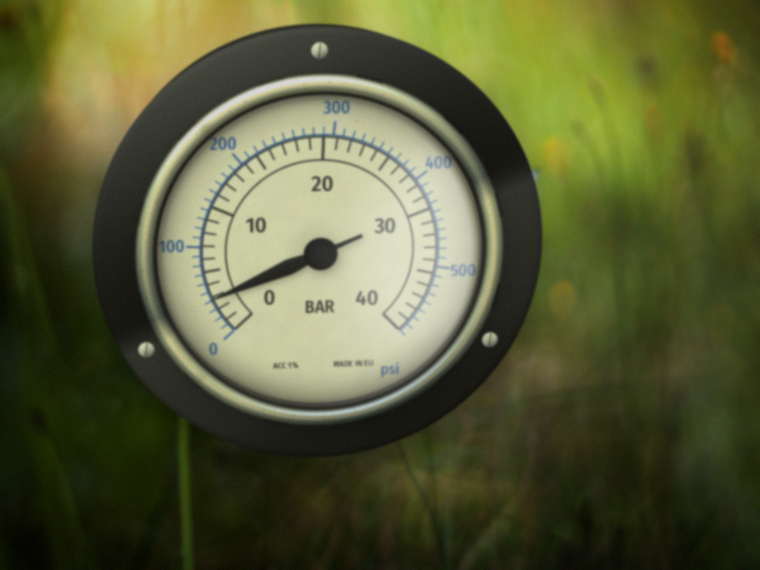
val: 3 bar
